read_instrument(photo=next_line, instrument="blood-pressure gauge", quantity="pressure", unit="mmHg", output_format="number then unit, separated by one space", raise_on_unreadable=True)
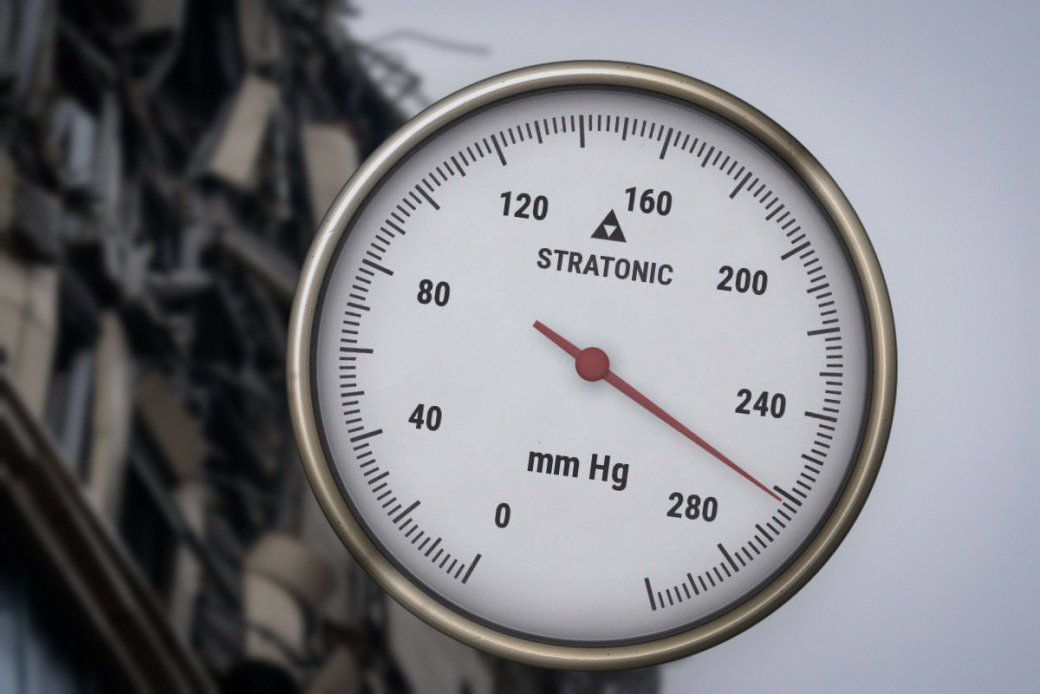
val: 262 mmHg
